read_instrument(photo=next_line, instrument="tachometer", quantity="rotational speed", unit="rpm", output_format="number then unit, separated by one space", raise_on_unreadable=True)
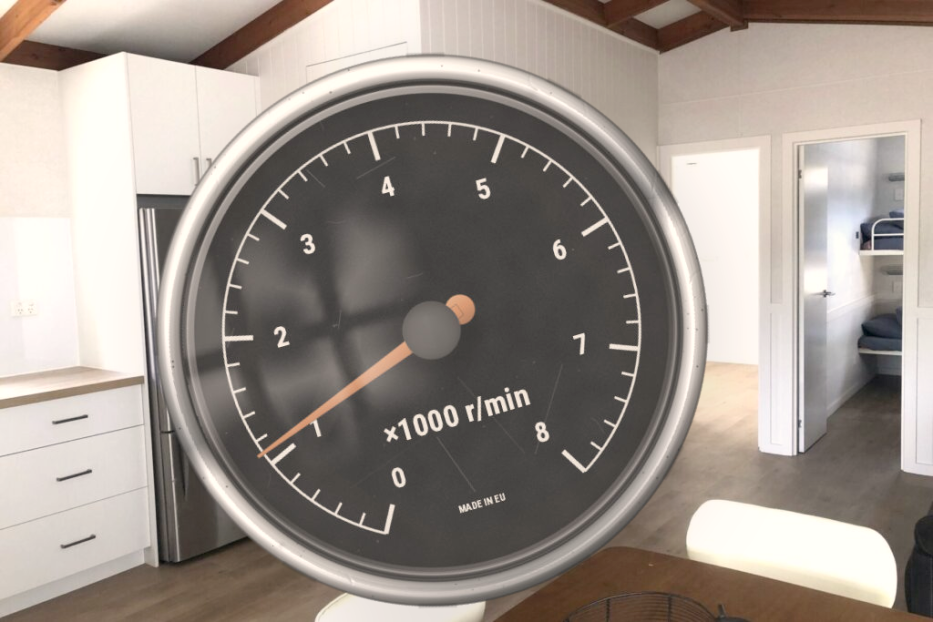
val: 1100 rpm
